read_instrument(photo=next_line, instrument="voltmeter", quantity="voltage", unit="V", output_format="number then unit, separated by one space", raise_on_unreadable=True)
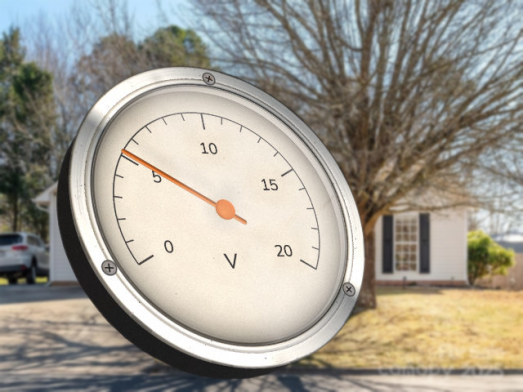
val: 5 V
